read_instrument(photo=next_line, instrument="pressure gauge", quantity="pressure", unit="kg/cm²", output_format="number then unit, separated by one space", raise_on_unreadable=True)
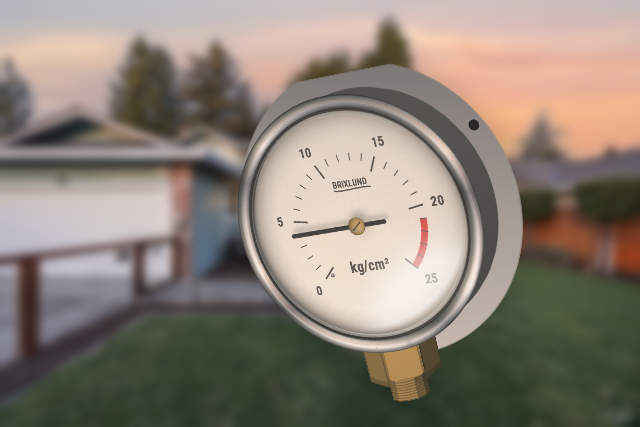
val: 4 kg/cm²
